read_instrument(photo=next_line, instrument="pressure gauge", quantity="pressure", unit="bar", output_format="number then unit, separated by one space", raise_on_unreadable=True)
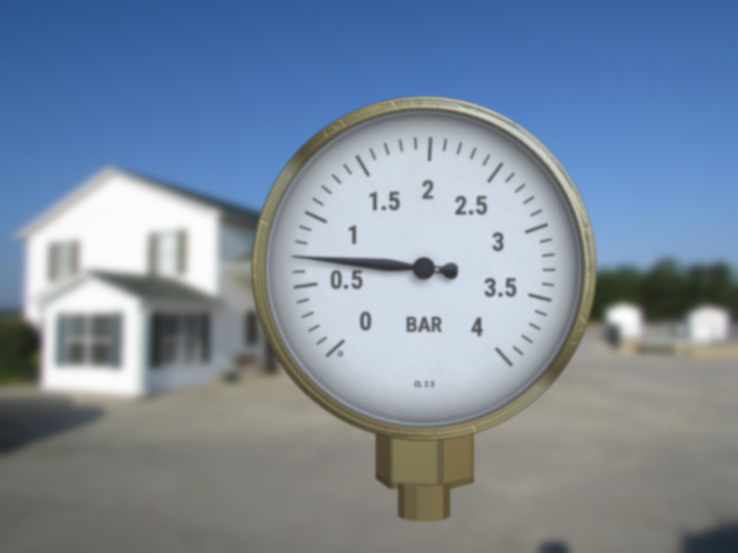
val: 0.7 bar
